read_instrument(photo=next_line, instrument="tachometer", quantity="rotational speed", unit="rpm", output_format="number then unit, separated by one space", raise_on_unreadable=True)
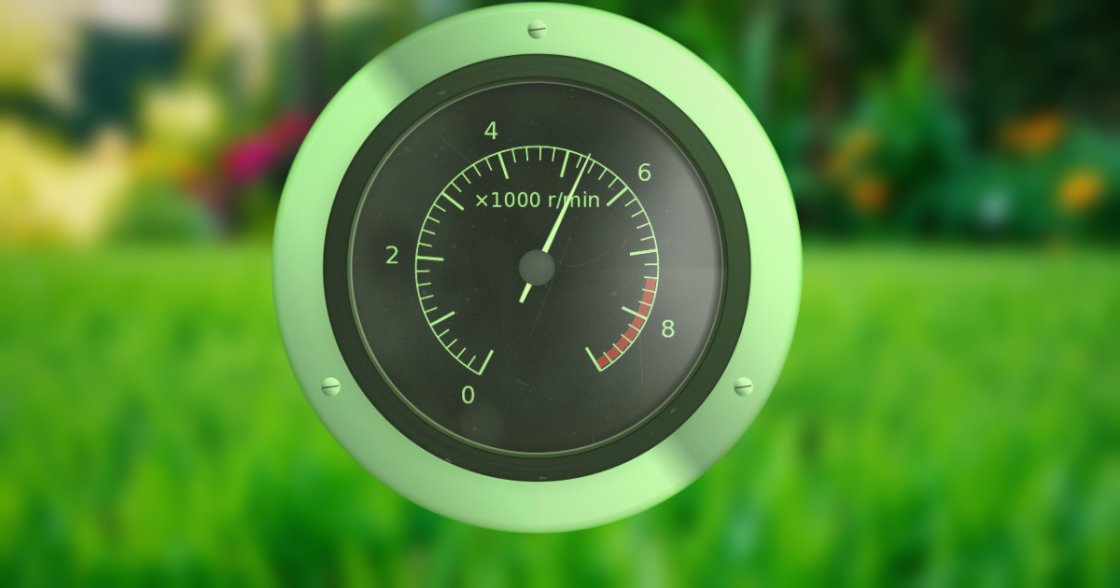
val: 5300 rpm
